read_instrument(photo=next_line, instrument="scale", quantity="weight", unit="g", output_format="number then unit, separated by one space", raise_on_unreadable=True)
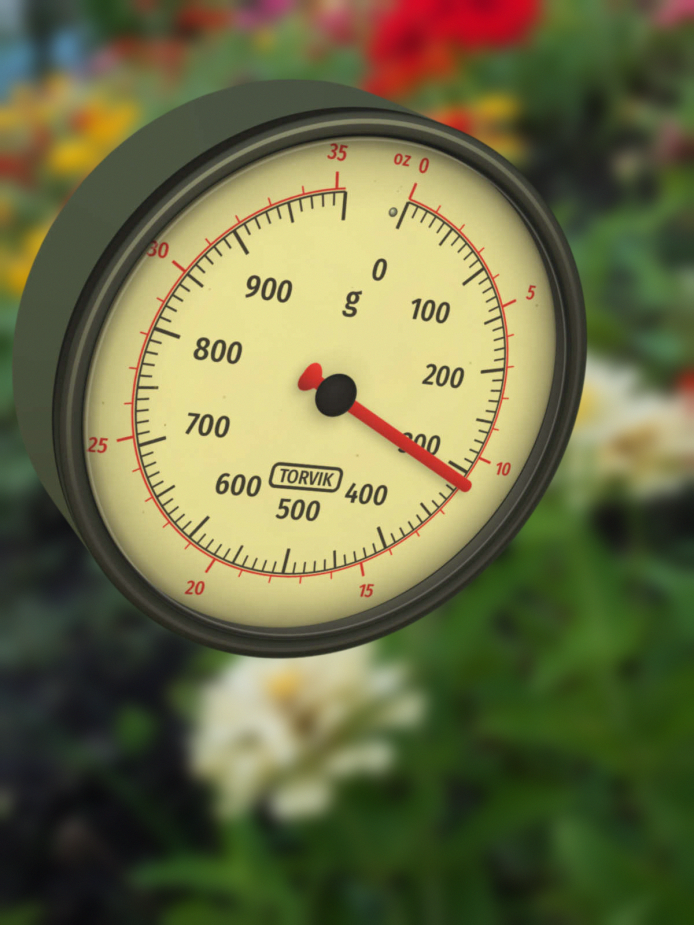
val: 310 g
